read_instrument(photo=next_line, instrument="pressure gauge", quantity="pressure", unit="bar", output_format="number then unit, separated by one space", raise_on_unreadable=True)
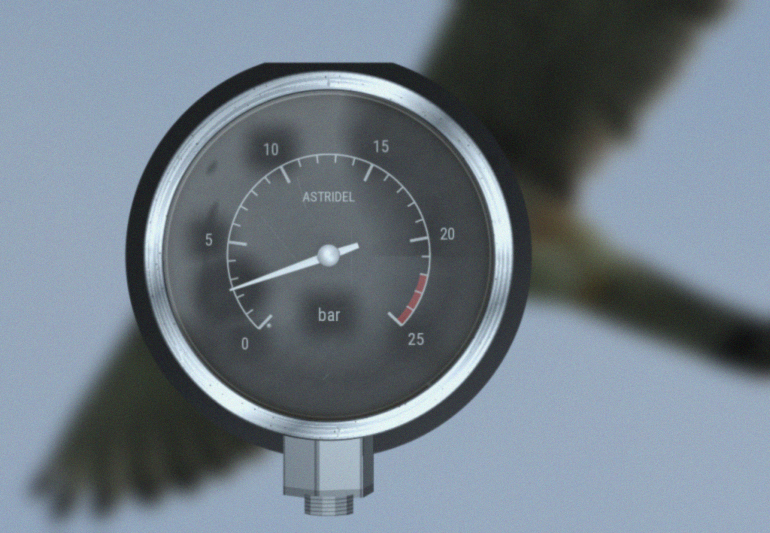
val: 2.5 bar
